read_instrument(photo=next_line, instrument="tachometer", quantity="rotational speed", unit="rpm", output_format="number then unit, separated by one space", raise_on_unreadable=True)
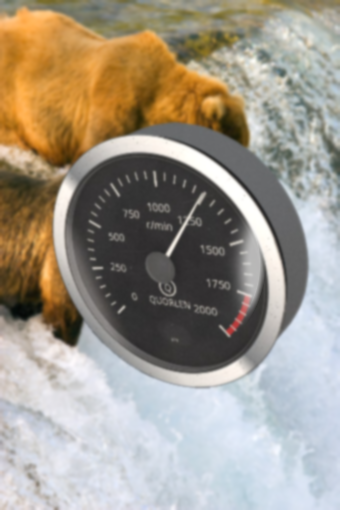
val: 1250 rpm
